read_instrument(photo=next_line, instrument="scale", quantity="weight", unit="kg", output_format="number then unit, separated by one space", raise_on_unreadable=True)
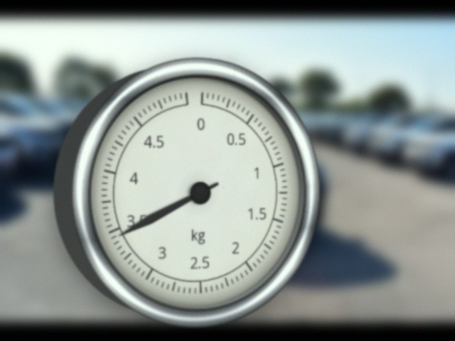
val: 3.45 kg
